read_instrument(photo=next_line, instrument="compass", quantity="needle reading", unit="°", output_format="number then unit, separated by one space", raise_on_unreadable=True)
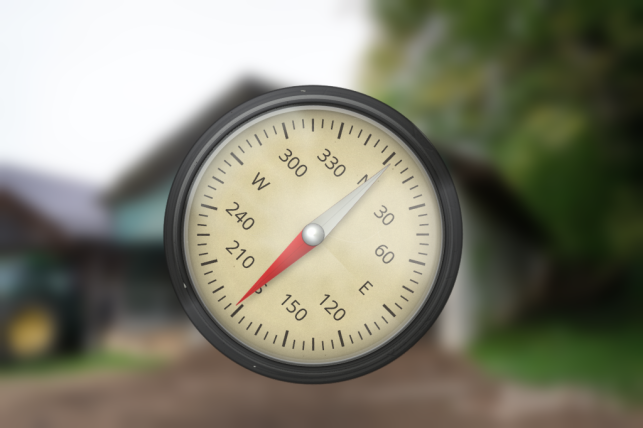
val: 182.5 °
